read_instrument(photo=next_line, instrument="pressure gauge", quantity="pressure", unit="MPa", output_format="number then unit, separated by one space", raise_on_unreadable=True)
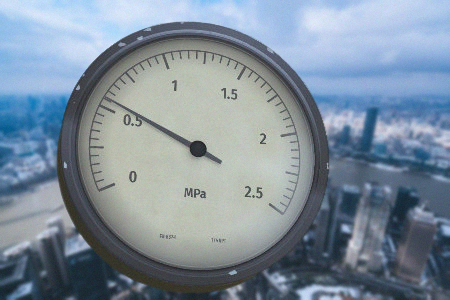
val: 0.55 MPa
